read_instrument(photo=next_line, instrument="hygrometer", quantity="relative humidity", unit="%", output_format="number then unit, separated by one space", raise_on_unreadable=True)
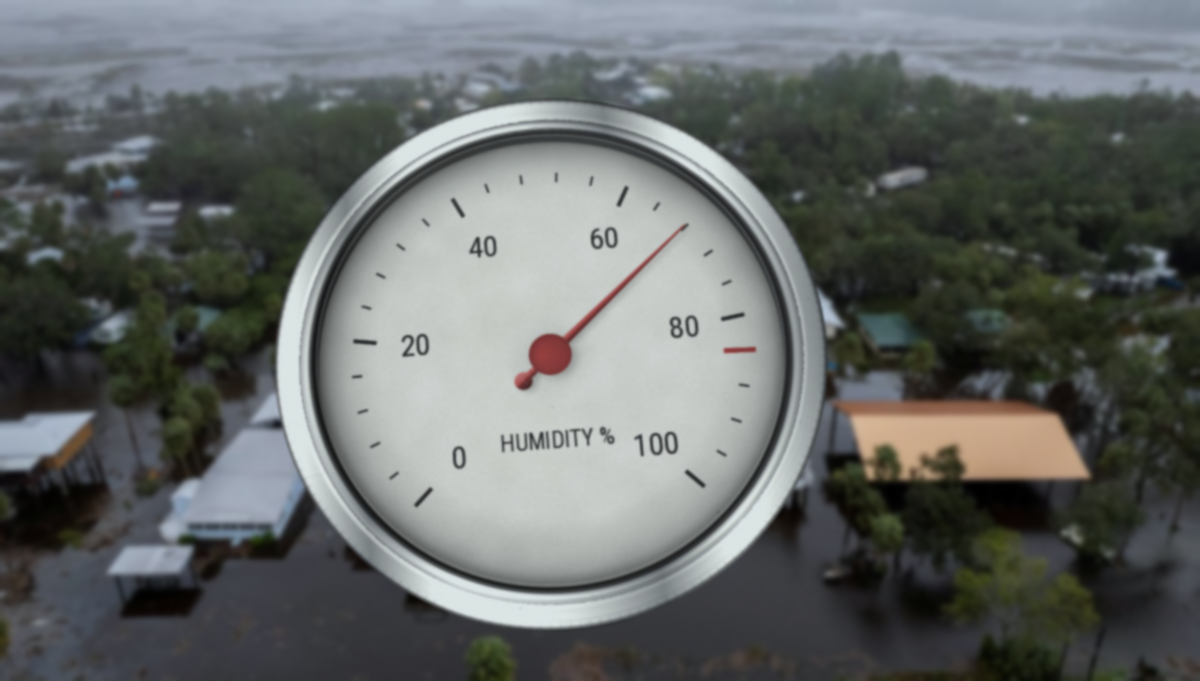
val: 68 %
